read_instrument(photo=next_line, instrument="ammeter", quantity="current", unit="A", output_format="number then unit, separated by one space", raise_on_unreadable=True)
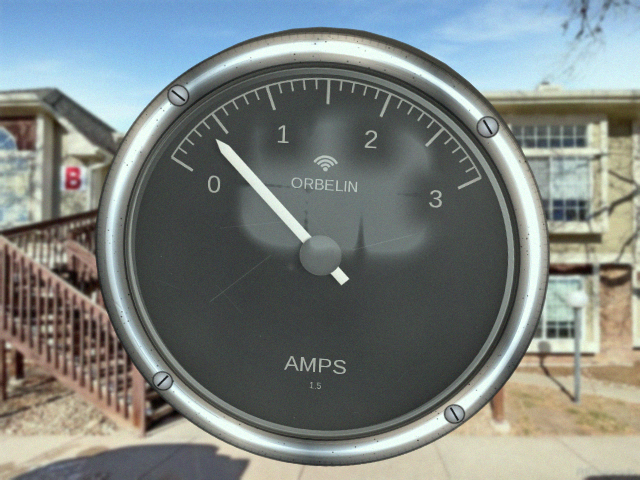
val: 0.4 A
